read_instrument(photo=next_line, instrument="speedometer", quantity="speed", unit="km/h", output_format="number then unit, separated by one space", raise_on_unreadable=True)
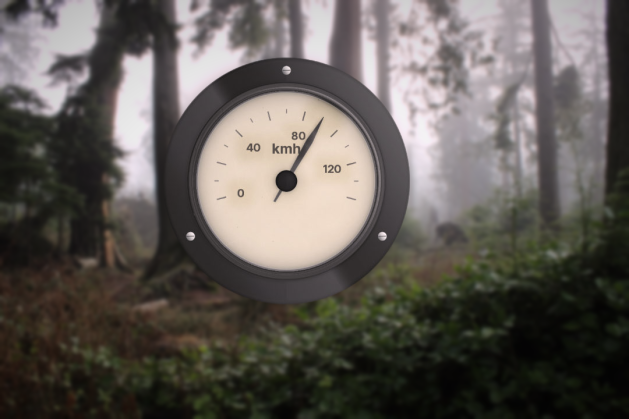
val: 90 km/h
